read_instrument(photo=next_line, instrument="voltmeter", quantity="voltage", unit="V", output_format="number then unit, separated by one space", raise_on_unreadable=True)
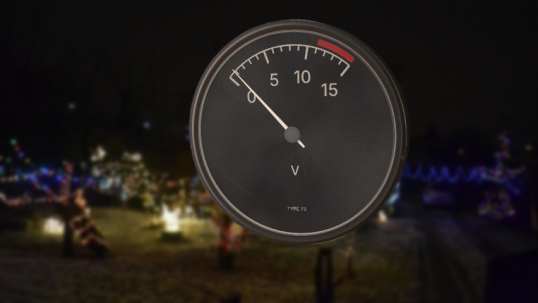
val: 1 V
